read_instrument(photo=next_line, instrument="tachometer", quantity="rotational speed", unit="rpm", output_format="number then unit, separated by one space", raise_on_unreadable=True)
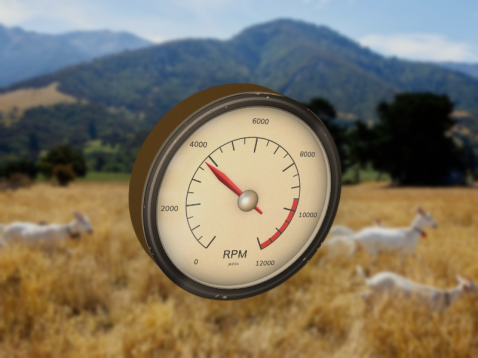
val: 3750 rpm
